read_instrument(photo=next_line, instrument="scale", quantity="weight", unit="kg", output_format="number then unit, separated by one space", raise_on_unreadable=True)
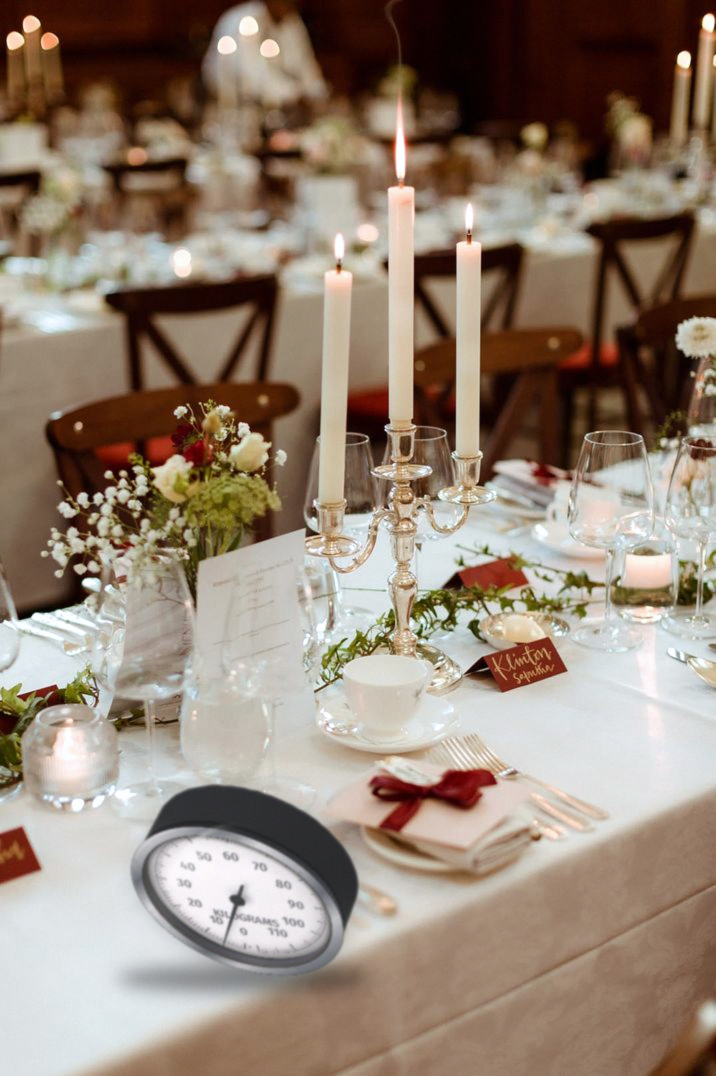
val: 5 kg
